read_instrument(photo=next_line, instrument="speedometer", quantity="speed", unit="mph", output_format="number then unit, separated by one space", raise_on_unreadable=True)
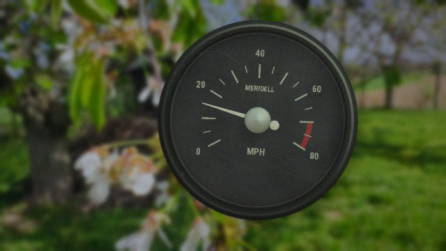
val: 15 mph
